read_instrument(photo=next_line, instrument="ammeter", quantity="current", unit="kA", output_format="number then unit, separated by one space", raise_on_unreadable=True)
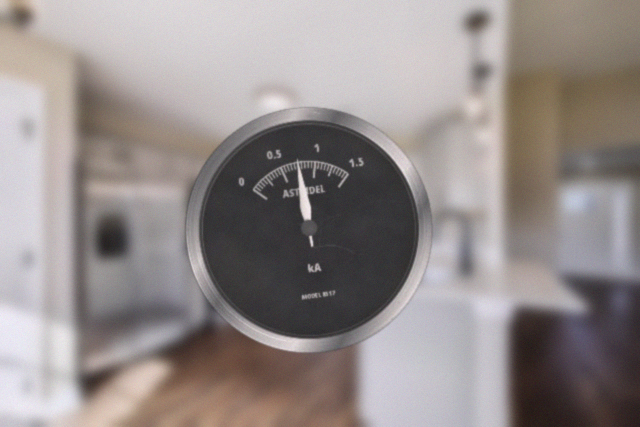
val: 0.75 kA
